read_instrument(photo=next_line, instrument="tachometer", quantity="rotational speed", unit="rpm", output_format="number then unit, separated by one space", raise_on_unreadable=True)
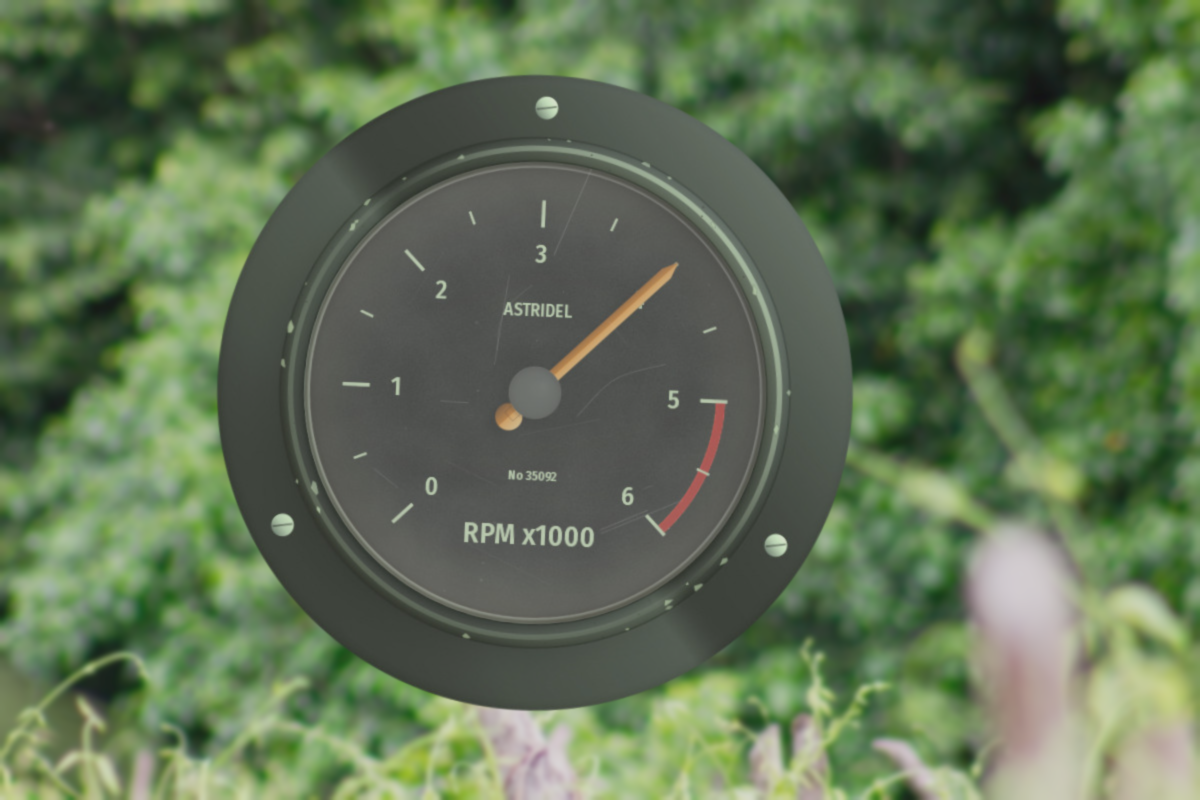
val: 4000 rpm
